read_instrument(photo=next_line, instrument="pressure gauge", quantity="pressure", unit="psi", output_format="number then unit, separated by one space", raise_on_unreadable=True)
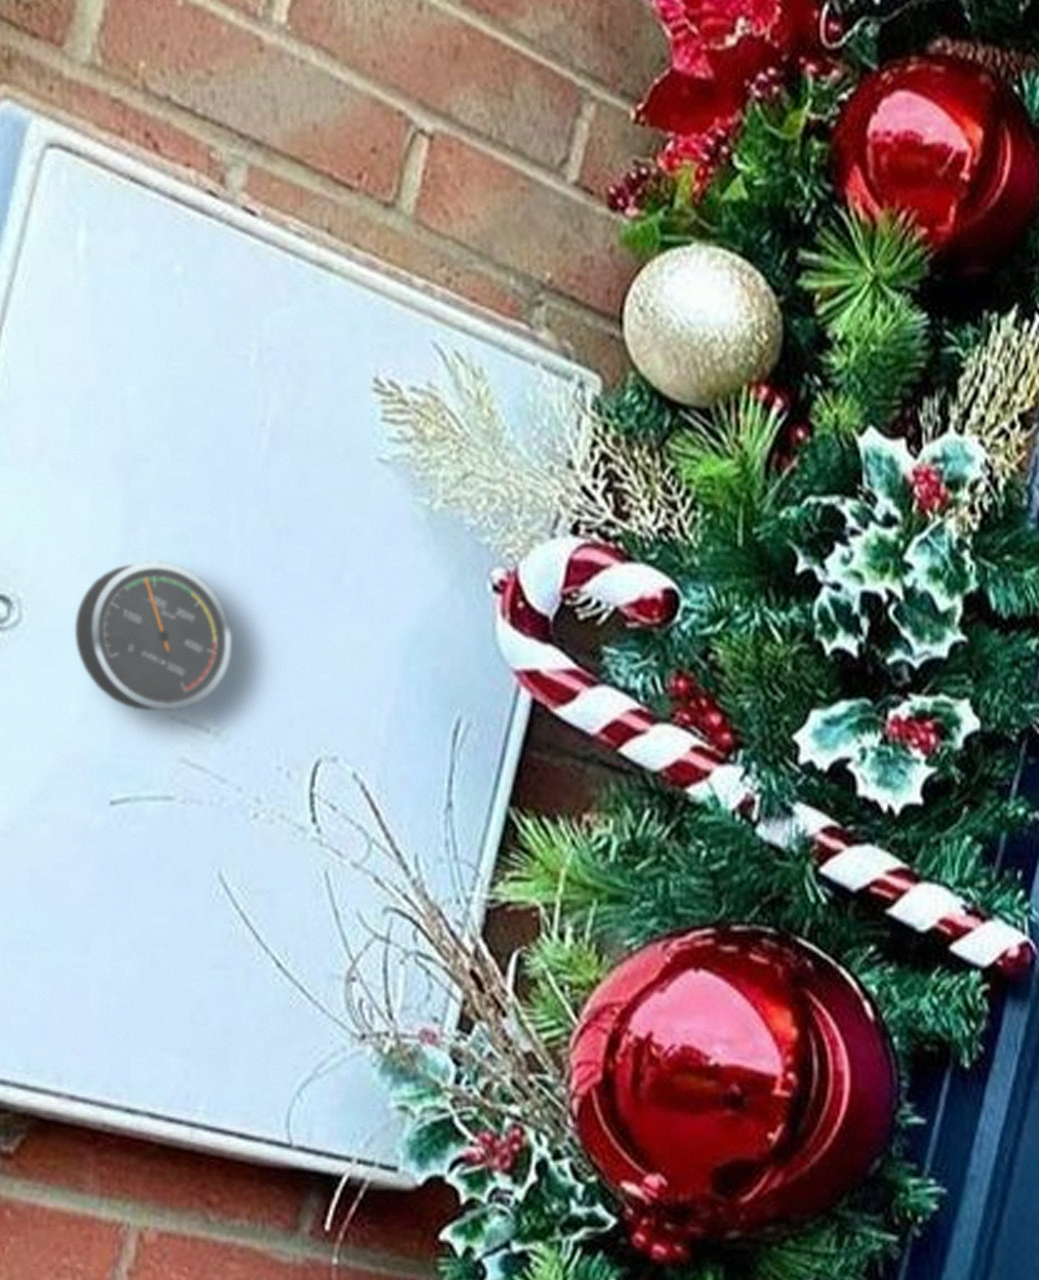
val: 1800 psi
